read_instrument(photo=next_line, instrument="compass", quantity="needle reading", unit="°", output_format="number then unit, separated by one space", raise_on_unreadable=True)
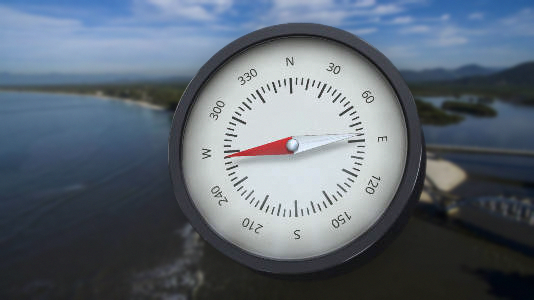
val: 265 °
